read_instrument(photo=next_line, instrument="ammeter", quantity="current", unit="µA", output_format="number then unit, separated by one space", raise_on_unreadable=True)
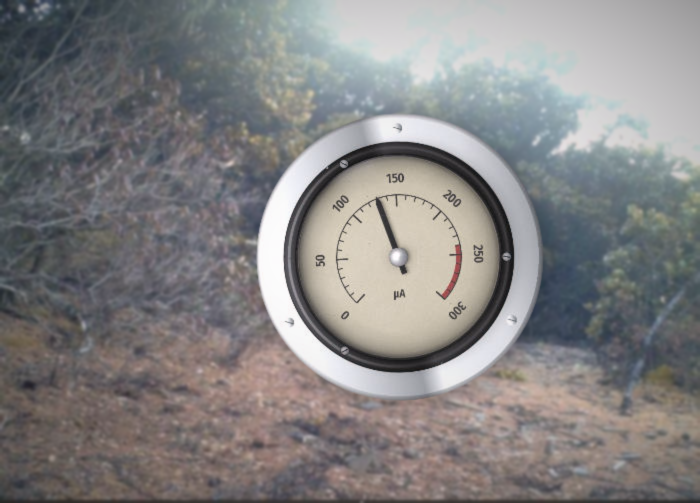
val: 130 µA
